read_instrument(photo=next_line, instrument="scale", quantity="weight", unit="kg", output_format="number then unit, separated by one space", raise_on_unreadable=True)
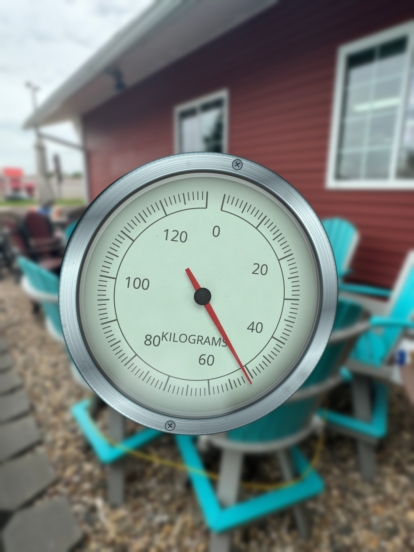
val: 51 kg
